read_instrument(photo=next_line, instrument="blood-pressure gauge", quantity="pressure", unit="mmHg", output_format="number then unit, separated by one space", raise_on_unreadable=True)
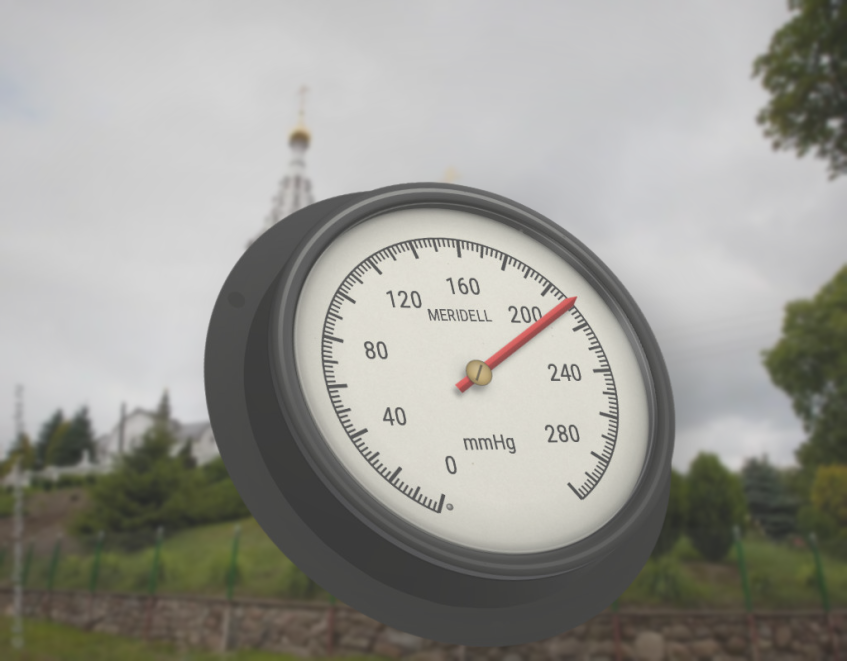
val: 210 mmHg
